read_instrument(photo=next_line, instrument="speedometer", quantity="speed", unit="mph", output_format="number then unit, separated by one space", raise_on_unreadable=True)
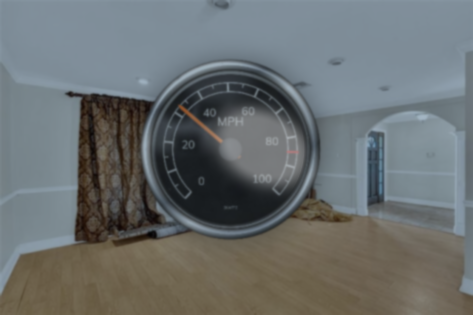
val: 32.5 mph
